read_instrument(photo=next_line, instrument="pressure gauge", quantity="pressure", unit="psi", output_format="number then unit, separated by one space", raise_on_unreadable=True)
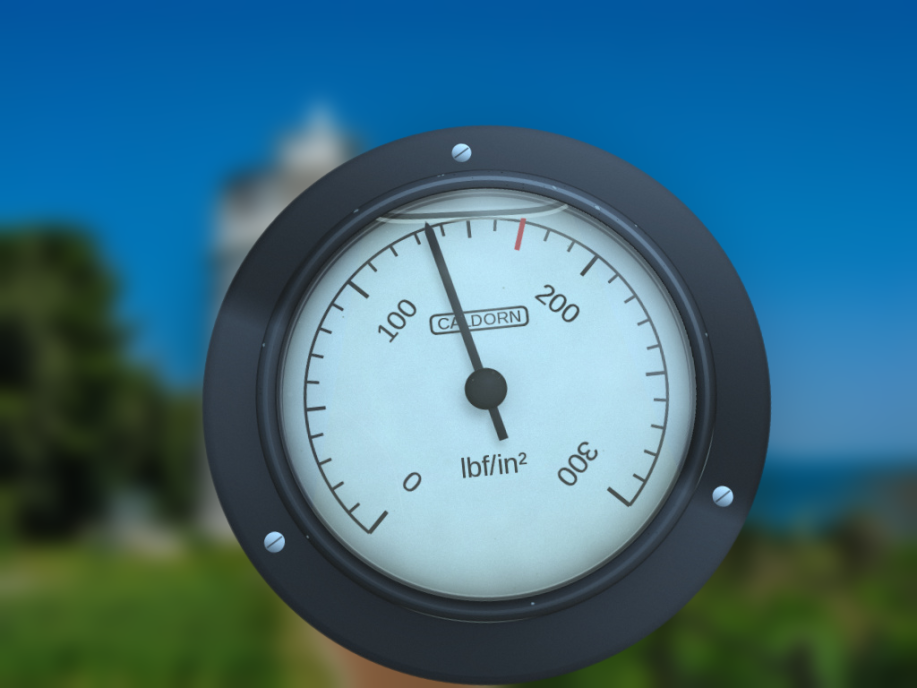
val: 135 psi
